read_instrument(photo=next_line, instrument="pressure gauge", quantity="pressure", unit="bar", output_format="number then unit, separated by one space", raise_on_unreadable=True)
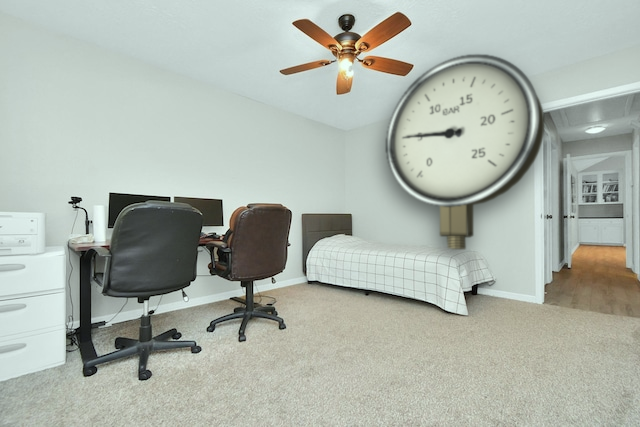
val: 5 bar
